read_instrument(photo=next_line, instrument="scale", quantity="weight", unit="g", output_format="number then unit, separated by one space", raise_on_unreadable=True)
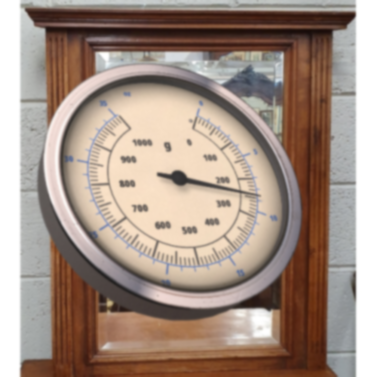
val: 250 g
